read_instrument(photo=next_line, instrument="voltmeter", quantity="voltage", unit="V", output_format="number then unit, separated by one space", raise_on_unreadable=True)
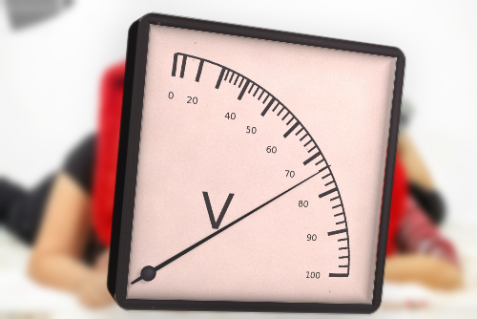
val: 74 V
